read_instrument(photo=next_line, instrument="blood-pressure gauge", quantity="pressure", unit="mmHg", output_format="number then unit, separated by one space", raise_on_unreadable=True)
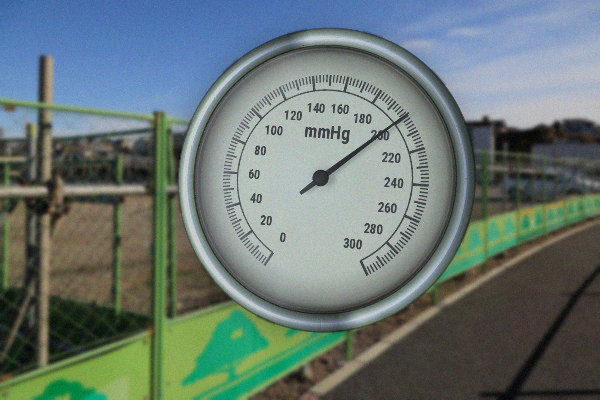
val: 200 mmHg
